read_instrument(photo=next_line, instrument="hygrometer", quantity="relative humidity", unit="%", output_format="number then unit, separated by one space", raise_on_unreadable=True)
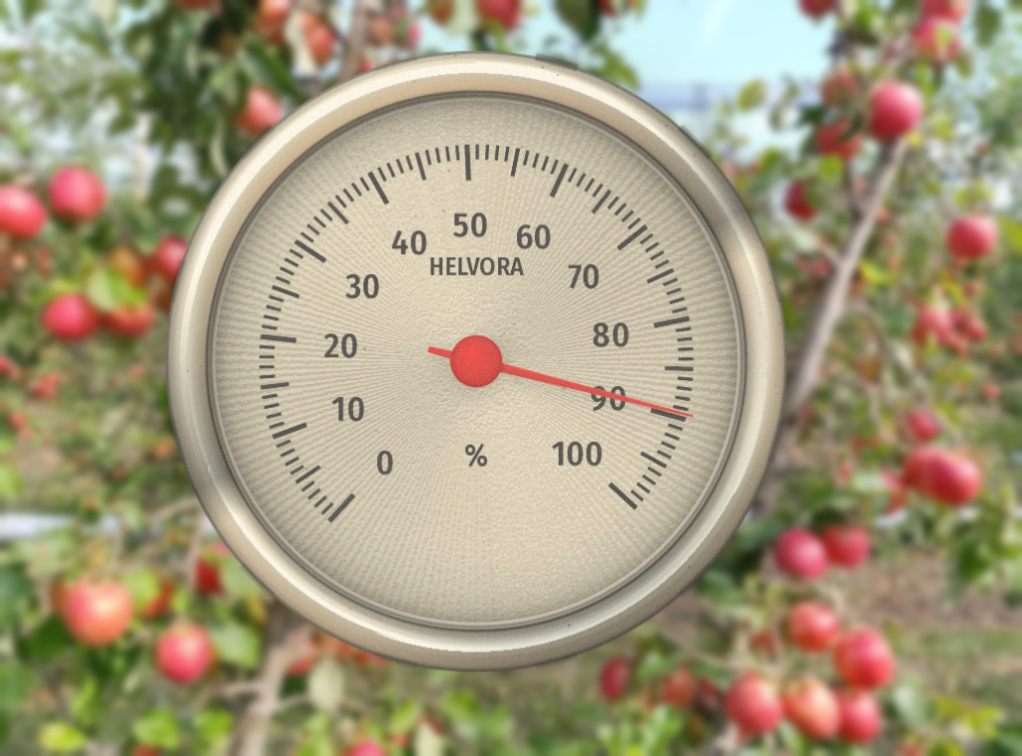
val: 89.5 %
